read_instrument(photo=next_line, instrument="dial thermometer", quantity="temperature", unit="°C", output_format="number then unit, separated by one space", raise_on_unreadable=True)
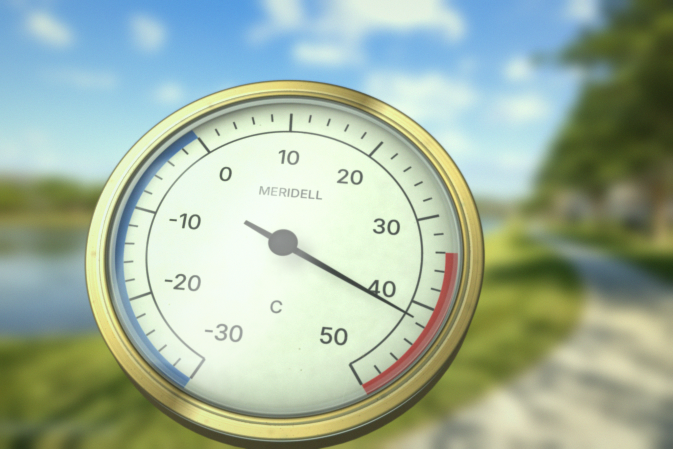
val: 42 °C
